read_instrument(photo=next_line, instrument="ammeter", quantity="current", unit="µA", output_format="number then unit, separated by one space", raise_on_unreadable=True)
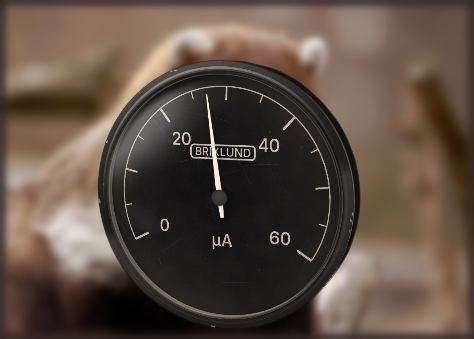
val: 27.5 µA
